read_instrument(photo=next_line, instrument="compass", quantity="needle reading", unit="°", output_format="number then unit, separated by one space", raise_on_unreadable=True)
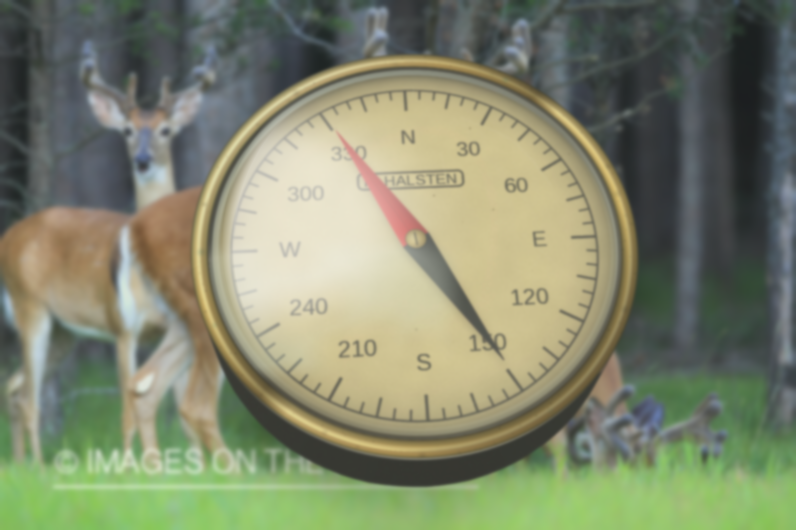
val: 330 °
